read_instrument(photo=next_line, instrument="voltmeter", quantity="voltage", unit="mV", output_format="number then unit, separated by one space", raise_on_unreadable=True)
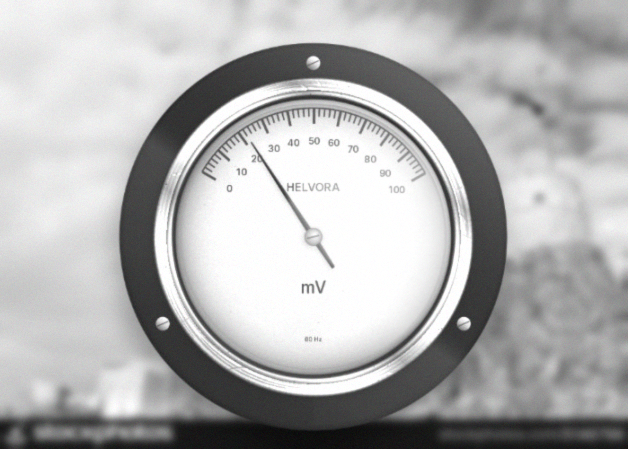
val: 22 mV
